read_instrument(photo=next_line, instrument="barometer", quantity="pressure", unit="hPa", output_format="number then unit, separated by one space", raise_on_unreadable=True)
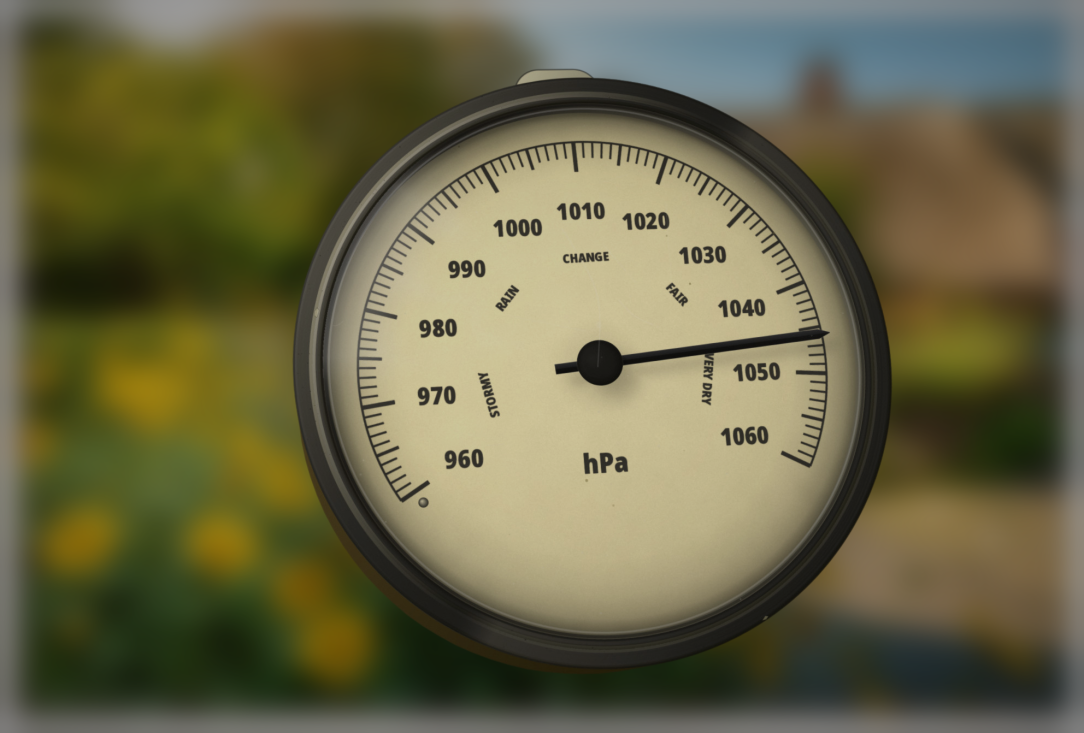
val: 1046 hPa
